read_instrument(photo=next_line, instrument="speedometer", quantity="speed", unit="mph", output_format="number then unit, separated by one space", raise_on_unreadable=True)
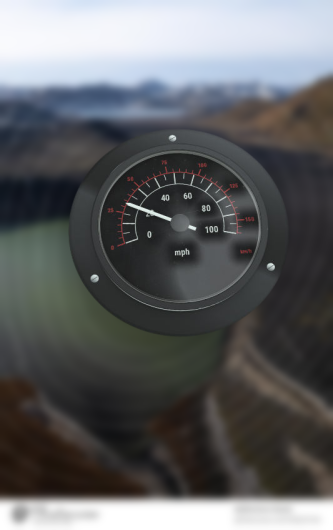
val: 20 mph
